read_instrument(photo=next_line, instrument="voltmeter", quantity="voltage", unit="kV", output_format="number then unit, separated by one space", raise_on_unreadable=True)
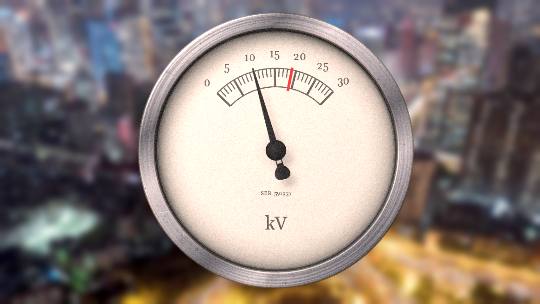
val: 10 kV
